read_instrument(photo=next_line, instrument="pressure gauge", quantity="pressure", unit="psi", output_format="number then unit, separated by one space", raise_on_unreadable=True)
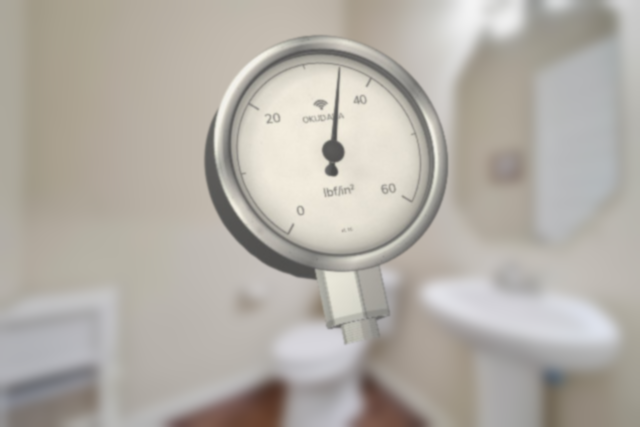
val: 35 psi
